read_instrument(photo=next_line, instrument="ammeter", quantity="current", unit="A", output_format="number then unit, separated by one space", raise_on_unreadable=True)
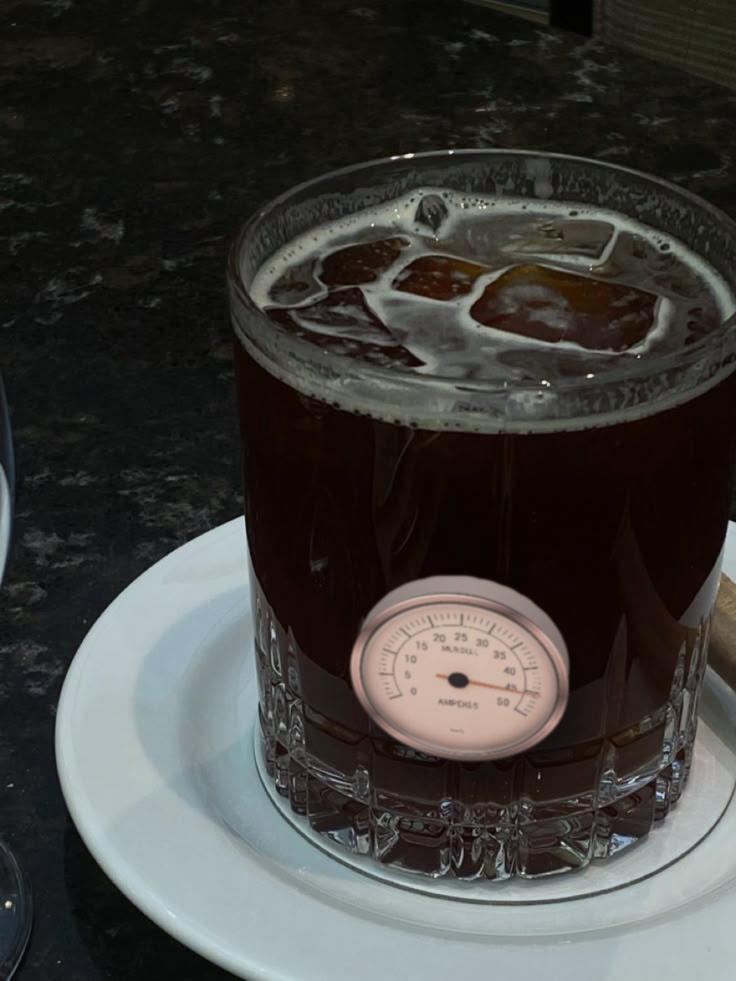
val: 45 A
